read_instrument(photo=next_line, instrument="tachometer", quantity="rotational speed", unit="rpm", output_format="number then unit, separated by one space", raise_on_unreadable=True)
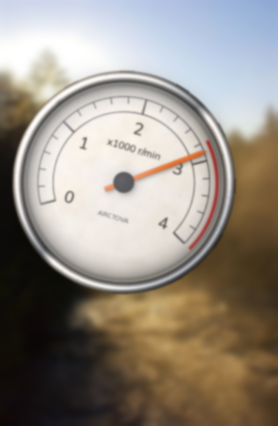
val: 2900 rpm
